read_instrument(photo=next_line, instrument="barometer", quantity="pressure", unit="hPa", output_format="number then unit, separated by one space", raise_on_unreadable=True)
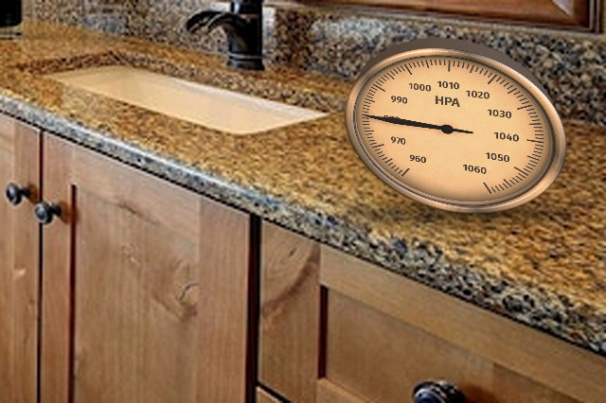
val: 980 hPa
